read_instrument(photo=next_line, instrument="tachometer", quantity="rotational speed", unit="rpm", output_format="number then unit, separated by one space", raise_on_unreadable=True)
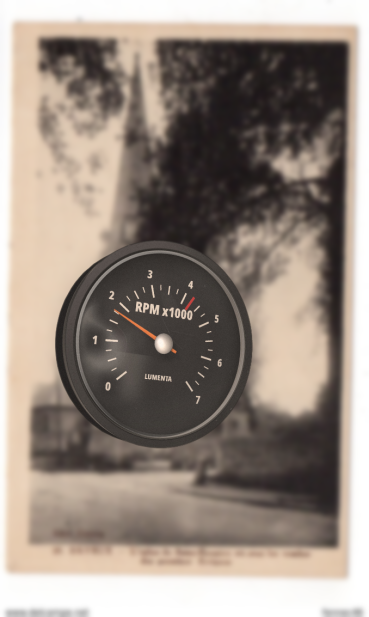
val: 1750 rpm
